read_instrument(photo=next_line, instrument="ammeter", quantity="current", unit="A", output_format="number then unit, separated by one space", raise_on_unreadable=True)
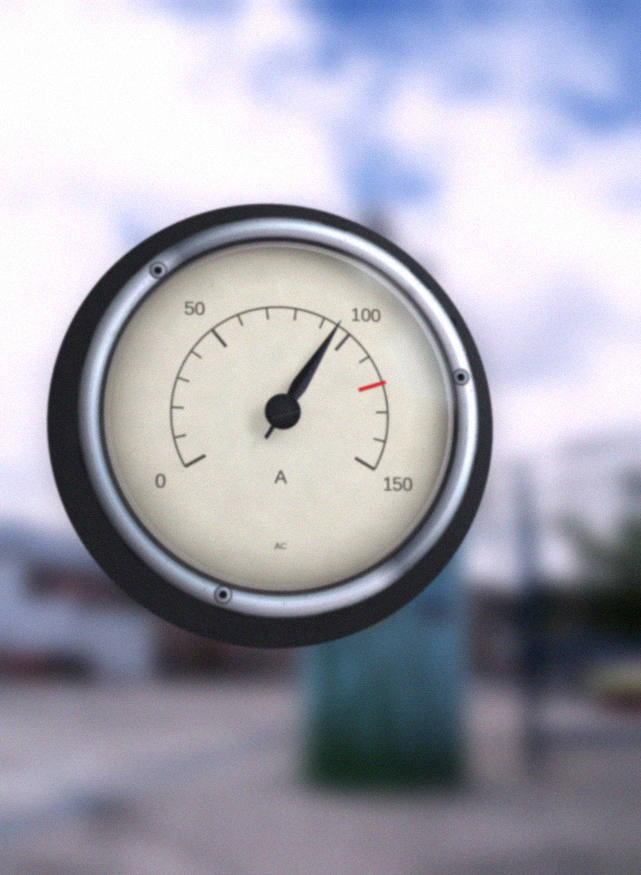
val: 95 A
